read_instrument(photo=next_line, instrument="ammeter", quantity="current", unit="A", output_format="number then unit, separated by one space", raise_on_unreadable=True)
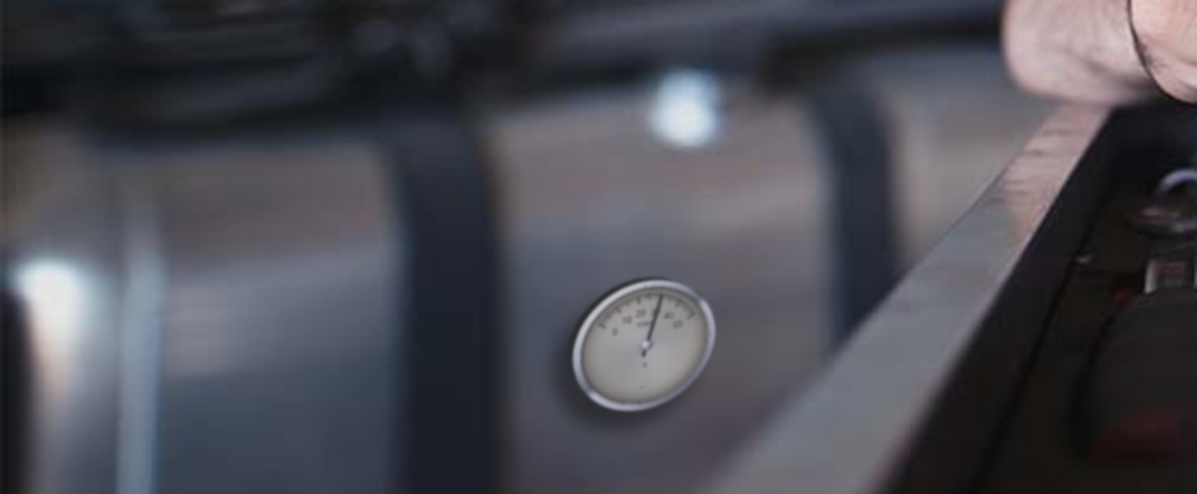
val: 30 A
